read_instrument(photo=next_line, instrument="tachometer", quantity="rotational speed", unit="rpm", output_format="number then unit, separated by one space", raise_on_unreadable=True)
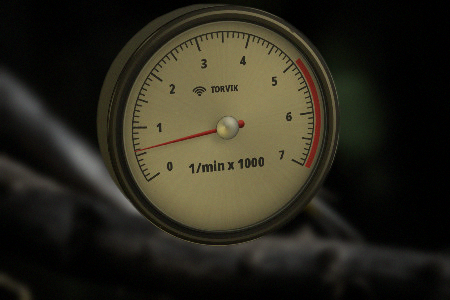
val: 600 rpm
